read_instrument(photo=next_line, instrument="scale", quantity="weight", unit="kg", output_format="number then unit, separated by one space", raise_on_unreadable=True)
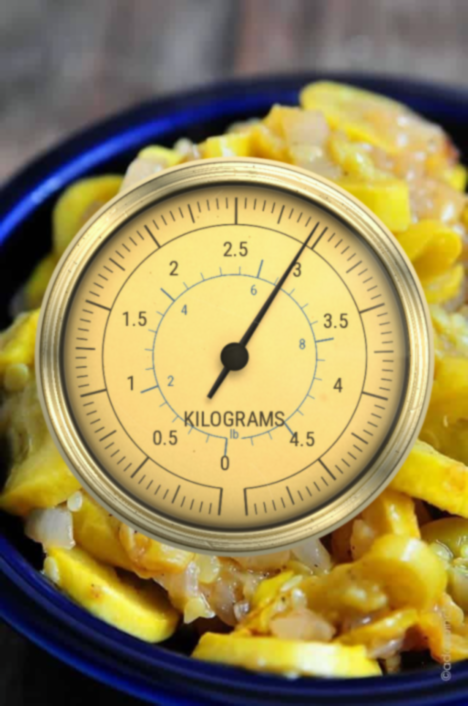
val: 2.95 kg
